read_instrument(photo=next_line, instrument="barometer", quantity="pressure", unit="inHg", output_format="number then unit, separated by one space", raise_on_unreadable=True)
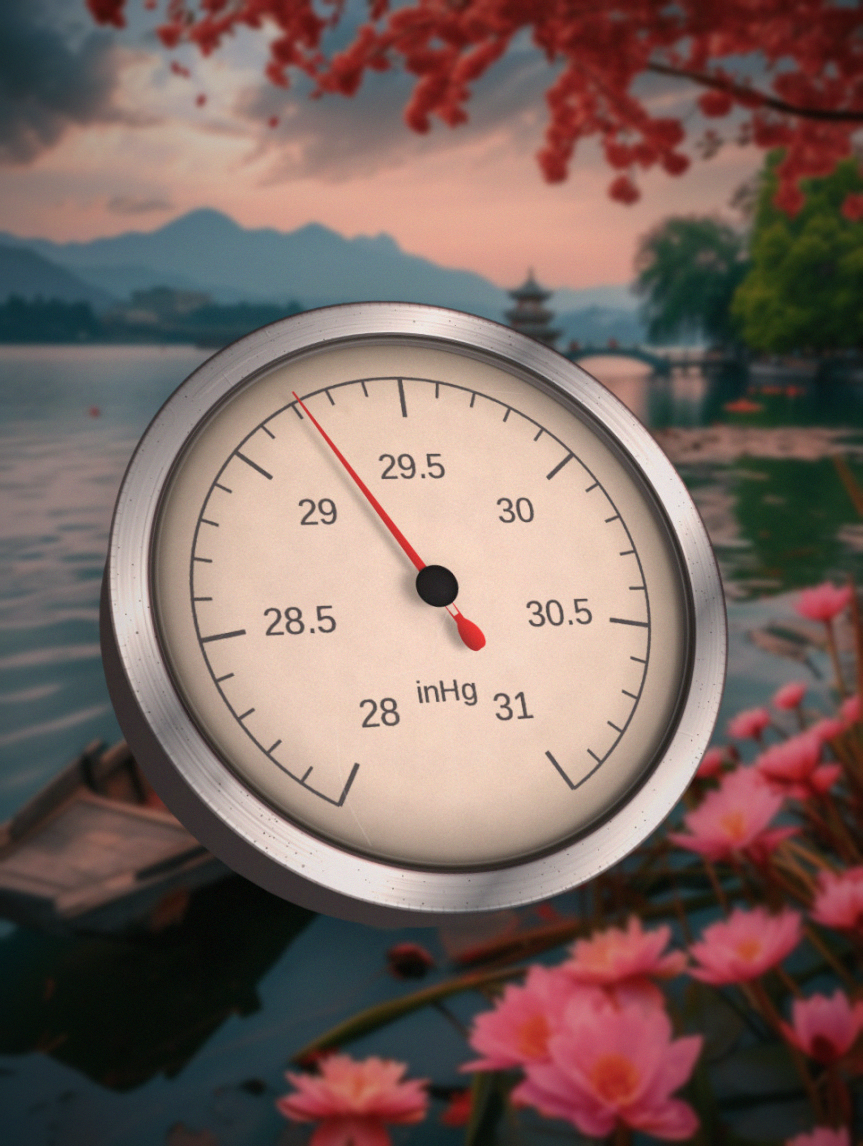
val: 29.2 inHg
